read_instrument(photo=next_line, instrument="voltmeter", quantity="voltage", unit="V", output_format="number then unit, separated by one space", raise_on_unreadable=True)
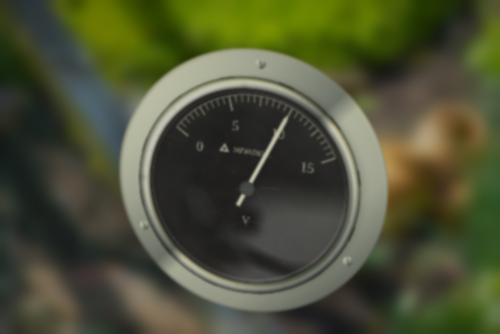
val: 10 V
